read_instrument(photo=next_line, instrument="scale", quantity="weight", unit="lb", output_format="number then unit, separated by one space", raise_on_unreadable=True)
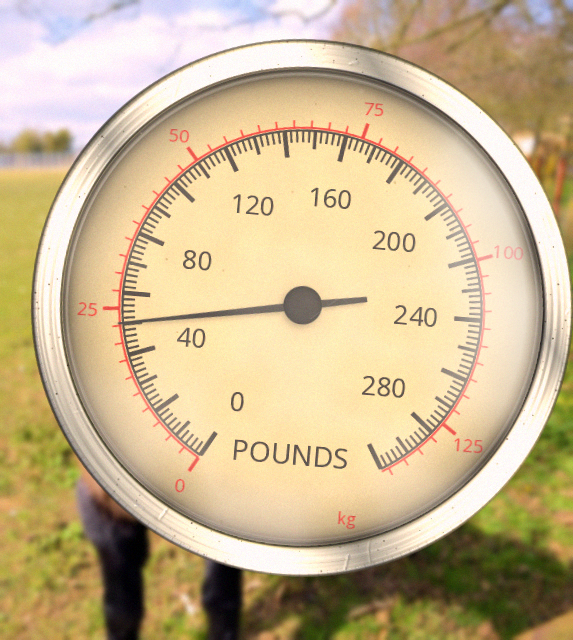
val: 50 lb
